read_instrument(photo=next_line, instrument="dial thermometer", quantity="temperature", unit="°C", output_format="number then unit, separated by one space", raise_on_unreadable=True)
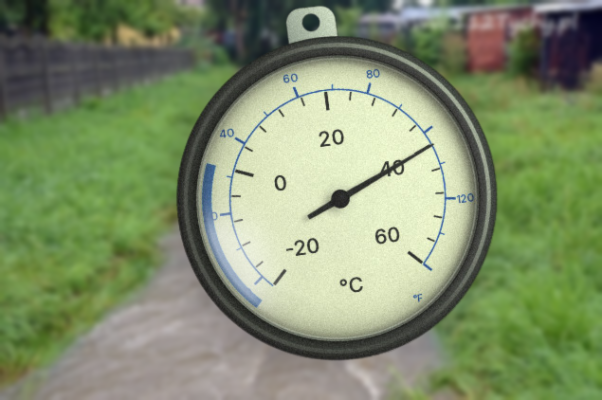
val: 40 °C
